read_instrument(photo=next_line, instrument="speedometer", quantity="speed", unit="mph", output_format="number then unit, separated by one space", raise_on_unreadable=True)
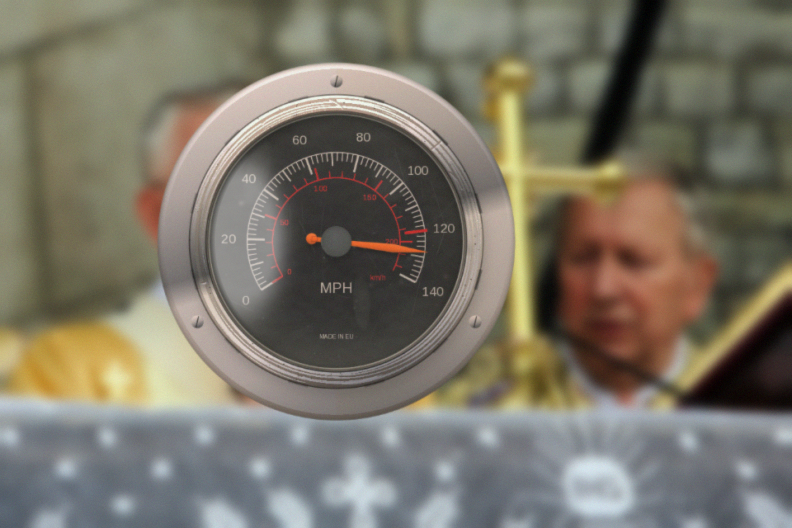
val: 128 mph
